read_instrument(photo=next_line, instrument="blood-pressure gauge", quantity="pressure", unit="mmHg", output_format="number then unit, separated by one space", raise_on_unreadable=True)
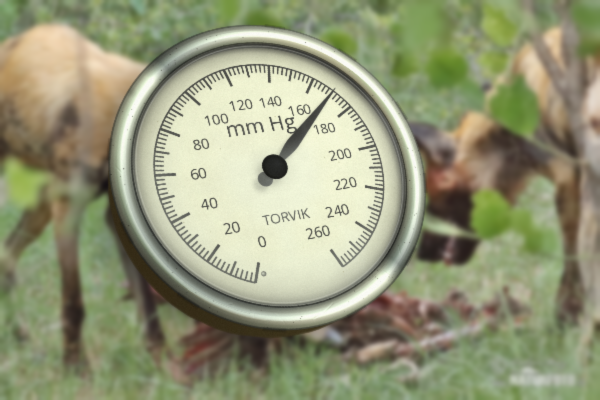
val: 170 mmHg
